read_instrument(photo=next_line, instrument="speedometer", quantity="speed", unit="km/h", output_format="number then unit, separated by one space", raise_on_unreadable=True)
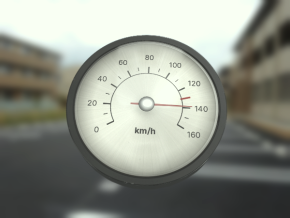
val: 140 km/h
